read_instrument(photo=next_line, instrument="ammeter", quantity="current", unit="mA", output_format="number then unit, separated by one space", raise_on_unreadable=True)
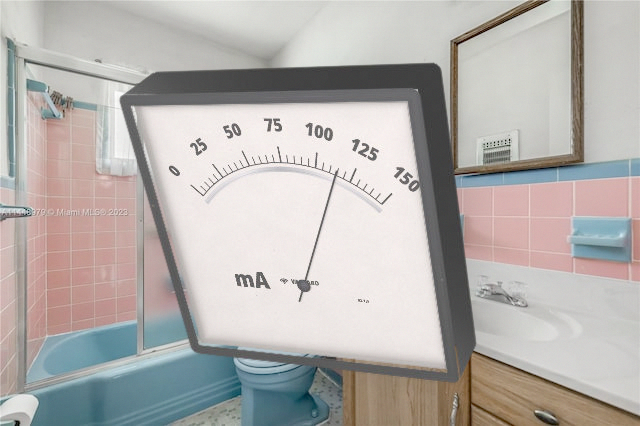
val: 115 mA
